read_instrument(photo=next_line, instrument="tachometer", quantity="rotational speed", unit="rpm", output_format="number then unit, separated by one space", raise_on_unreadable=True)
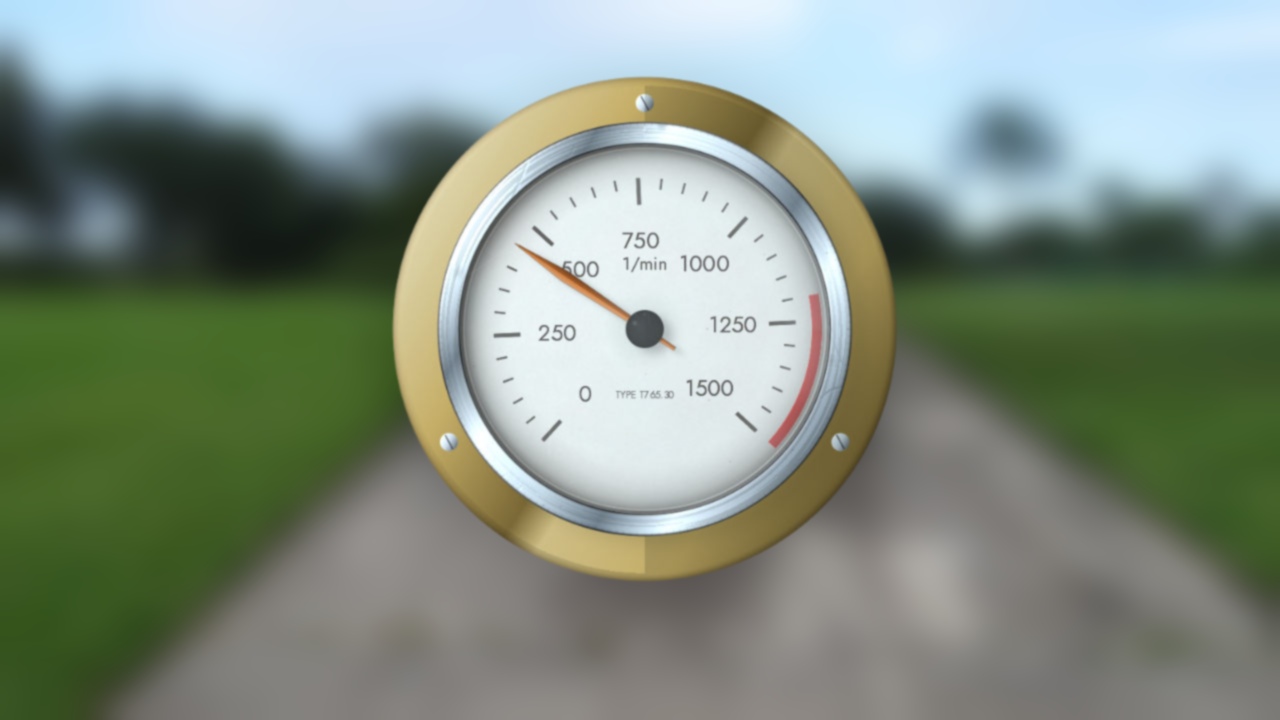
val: 450 rpm
